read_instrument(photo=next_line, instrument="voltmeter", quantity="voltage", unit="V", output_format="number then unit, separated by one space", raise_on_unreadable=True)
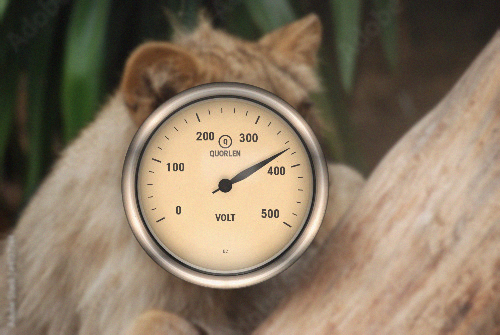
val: 370 V
